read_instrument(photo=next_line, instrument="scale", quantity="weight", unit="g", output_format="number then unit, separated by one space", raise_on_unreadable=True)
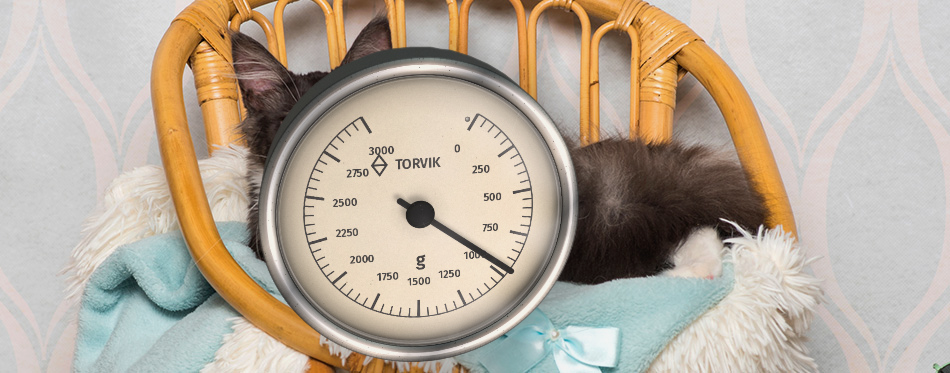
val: 950 g
